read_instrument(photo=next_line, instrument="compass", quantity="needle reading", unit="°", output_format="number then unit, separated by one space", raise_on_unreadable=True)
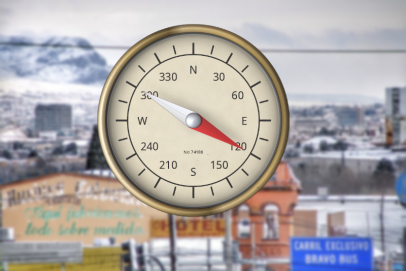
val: 120 °
